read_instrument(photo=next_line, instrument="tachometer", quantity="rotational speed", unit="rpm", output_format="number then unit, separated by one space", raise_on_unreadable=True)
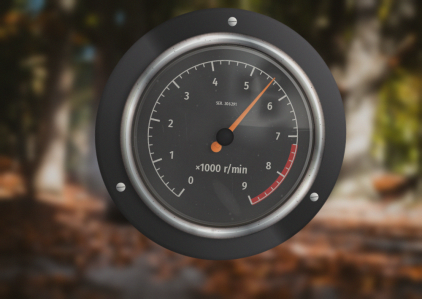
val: 5500 rpm
